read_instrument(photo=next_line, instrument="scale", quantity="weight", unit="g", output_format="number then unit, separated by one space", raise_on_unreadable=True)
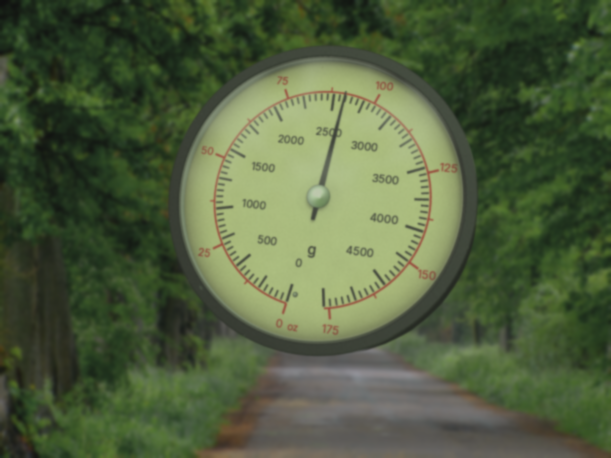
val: 2600 g
